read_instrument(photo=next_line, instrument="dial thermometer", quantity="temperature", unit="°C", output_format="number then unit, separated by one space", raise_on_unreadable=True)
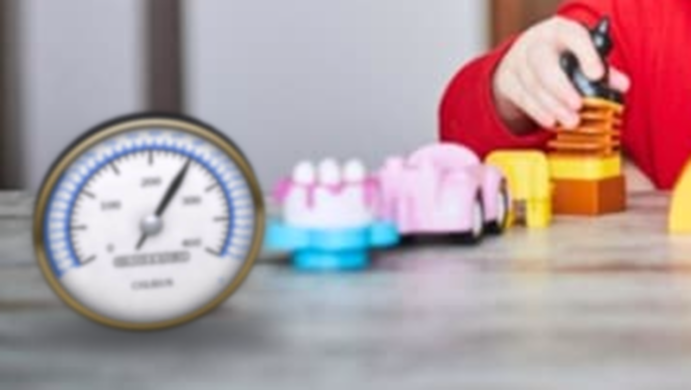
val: 250 °C
